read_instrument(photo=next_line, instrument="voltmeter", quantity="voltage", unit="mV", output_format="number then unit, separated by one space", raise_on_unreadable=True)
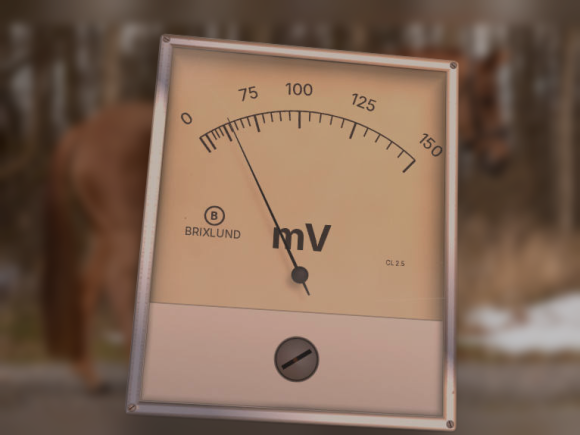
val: 55 mV
